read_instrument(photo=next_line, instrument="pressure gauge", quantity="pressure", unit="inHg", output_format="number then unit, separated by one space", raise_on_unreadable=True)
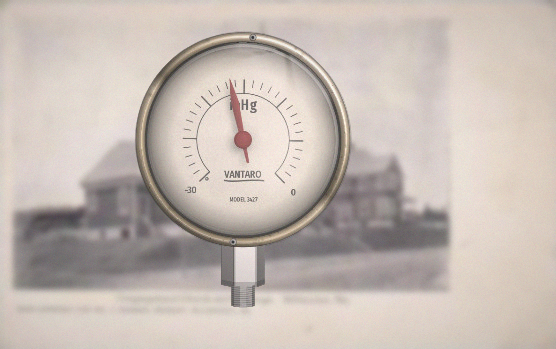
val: -16.5 inHg
